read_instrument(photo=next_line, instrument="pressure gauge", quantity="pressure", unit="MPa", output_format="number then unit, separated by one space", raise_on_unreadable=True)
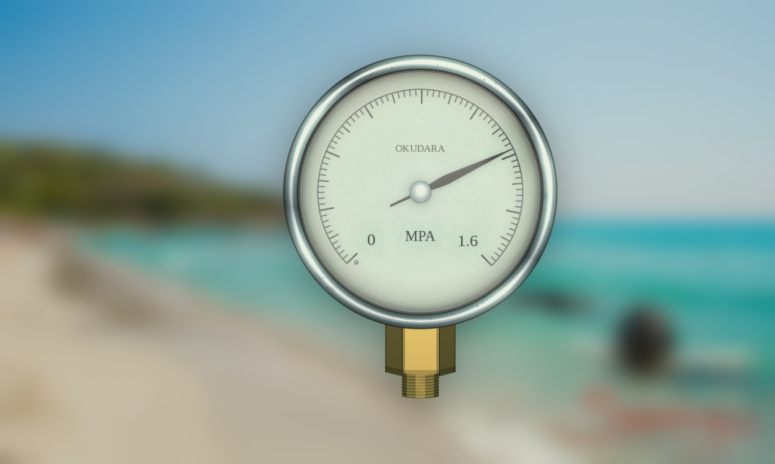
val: 1.18 MPa
